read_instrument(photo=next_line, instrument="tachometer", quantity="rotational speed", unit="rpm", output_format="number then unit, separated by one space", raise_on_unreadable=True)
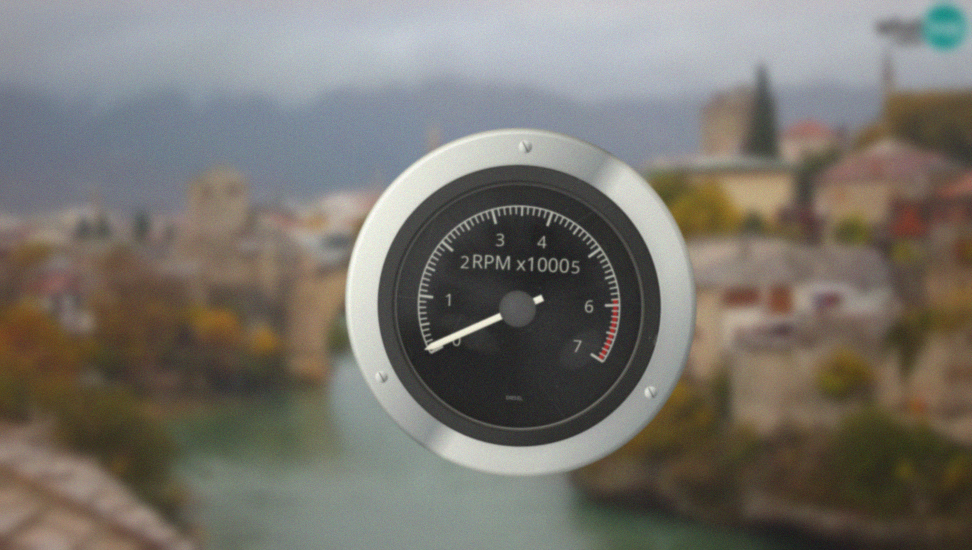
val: 100 rpm
